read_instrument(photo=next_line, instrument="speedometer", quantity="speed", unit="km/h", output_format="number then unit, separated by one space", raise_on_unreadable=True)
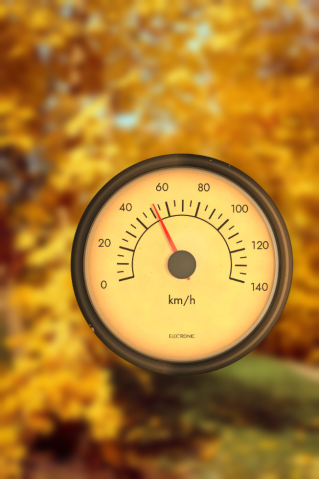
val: 52.5 km/h
